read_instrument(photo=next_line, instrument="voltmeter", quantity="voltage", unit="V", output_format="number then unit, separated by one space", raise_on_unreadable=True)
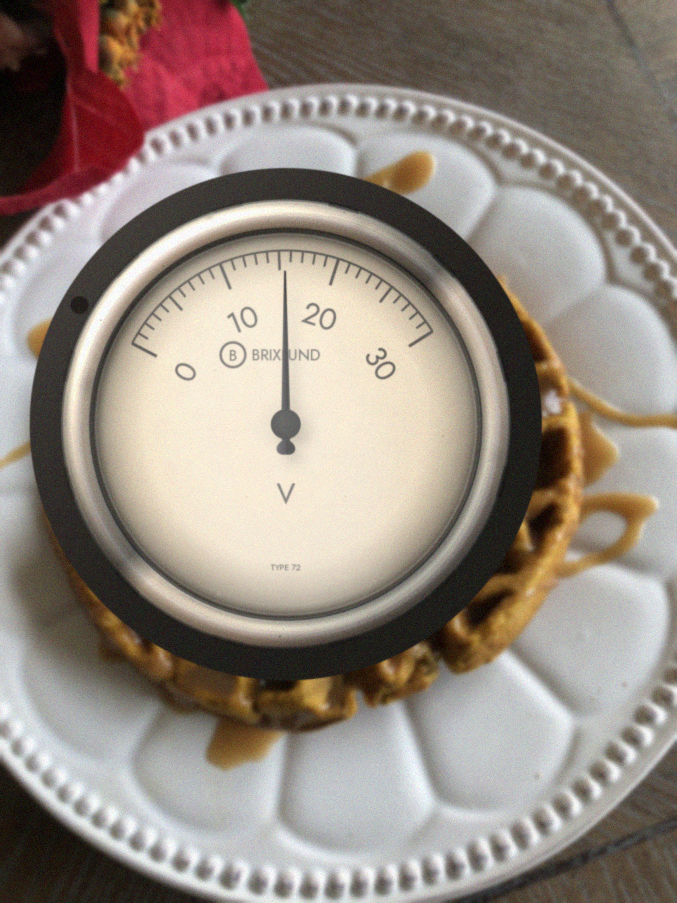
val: 15.5 V
